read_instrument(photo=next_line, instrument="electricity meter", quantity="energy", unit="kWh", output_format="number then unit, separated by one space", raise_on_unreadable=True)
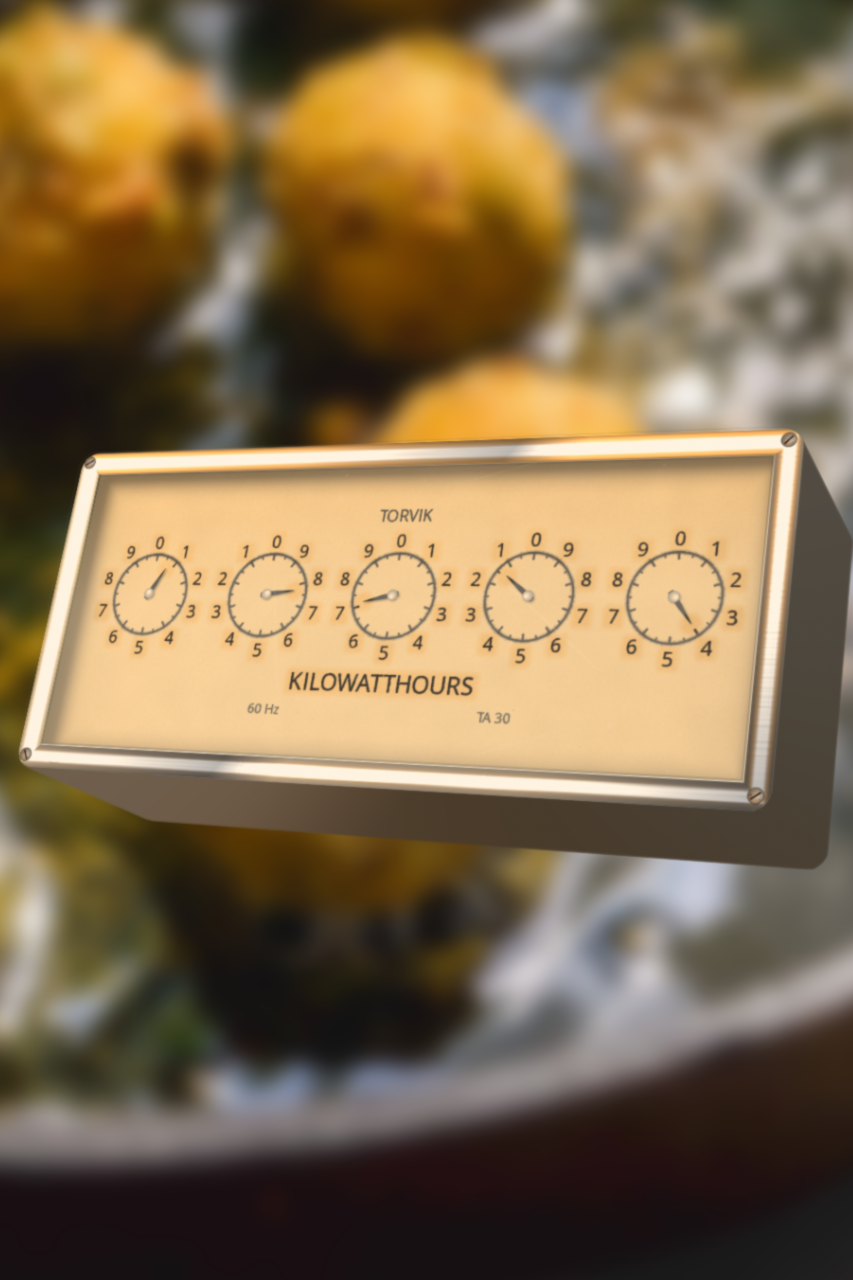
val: 7714 kWh
